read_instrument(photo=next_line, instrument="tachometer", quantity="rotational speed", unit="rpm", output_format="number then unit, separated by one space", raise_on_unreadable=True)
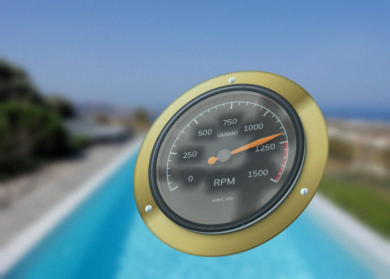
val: 1200 rpm
